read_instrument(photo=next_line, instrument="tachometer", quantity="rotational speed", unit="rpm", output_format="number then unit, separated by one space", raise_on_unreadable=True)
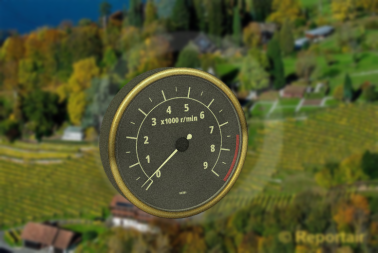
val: 250 rpm
